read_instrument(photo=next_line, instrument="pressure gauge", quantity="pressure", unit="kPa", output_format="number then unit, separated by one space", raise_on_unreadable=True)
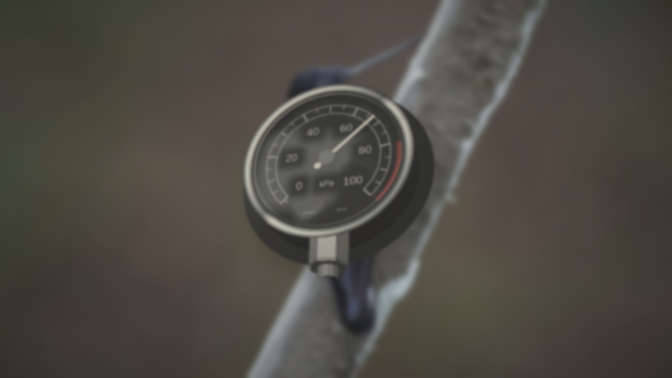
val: 67.5 kPa
